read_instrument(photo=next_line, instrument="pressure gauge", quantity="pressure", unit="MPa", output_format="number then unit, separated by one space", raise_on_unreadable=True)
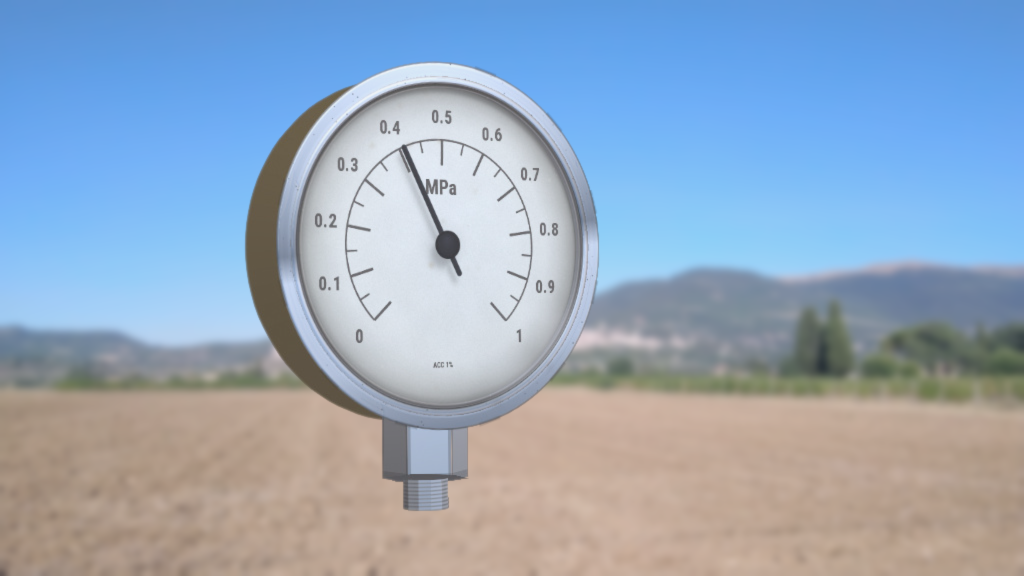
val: 0.4 MPa
